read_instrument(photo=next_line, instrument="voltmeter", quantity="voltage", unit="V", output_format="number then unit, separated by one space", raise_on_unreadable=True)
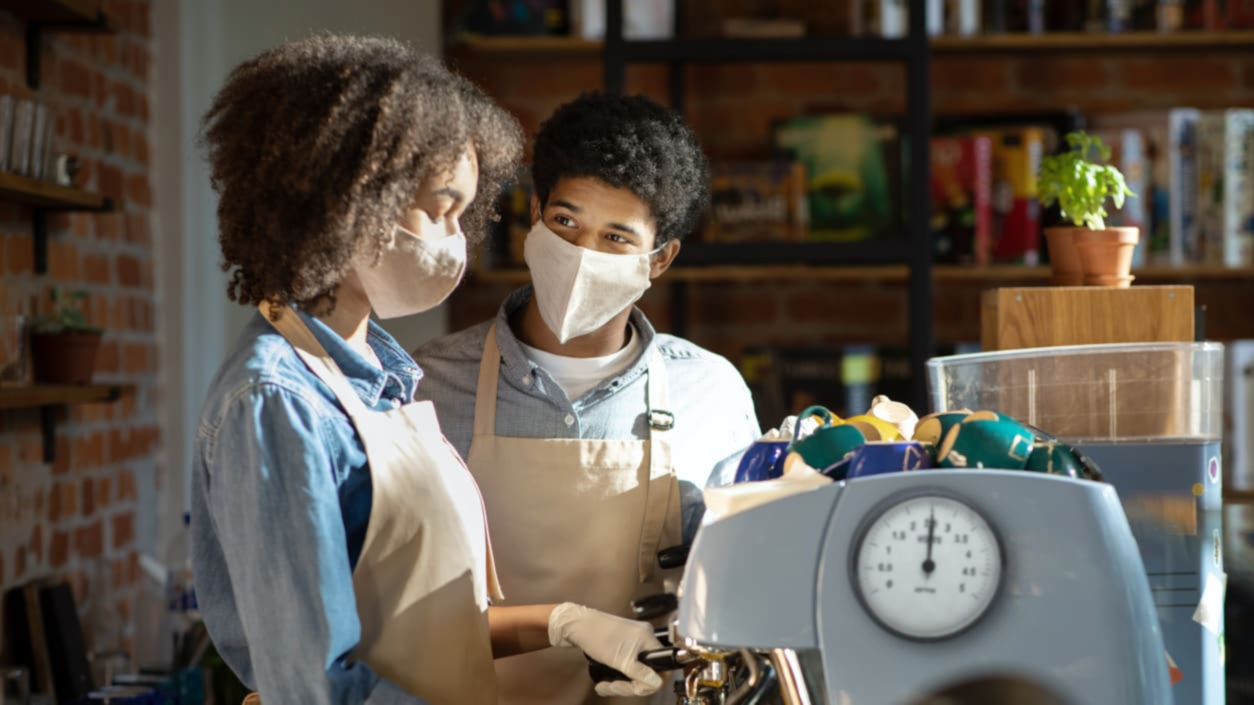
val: 2.5 V
